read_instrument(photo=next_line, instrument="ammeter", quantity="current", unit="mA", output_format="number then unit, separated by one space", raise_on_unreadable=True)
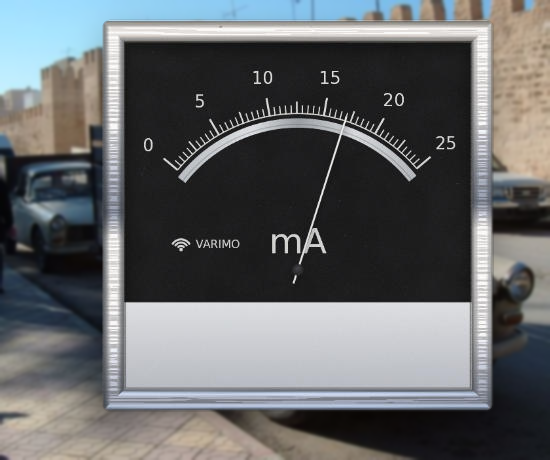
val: 17 mA
